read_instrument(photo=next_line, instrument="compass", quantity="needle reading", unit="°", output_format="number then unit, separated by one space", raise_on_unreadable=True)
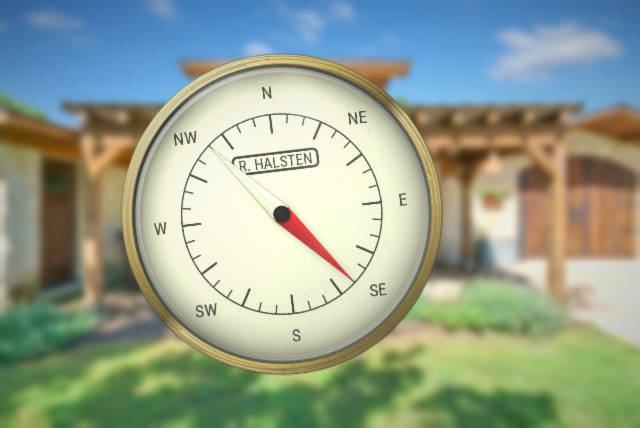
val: 140 °
